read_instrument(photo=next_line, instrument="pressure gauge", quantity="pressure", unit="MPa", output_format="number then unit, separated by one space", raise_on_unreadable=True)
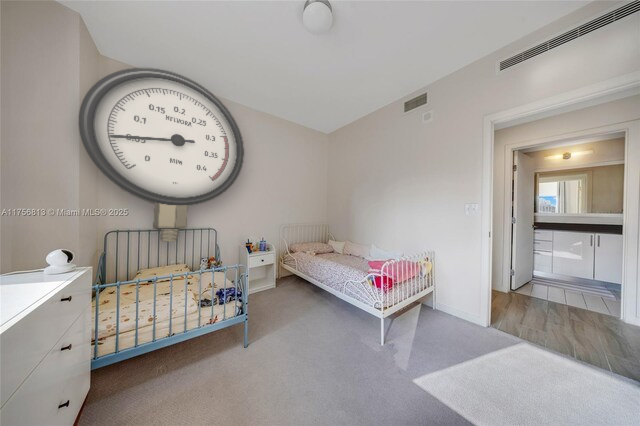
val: 0.05 MPa
